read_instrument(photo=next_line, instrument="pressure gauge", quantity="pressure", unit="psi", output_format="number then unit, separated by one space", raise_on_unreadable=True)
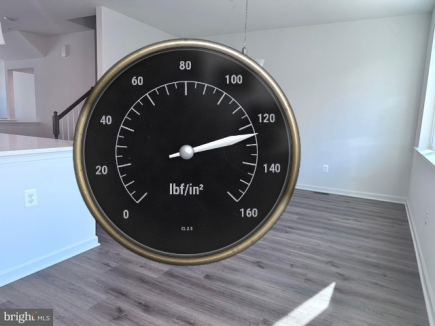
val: 125 psi
